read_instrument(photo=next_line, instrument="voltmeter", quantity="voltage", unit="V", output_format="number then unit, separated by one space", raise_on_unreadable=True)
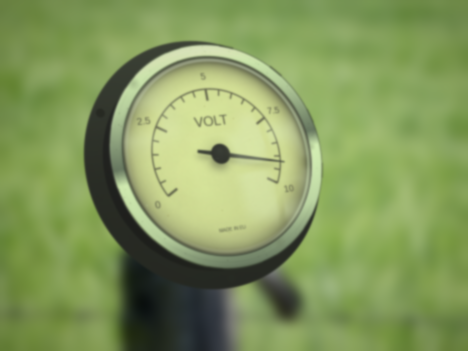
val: 9.25 V
